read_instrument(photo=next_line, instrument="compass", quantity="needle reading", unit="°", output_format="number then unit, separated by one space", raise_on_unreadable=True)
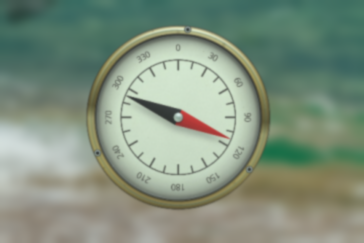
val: 112.5 °
